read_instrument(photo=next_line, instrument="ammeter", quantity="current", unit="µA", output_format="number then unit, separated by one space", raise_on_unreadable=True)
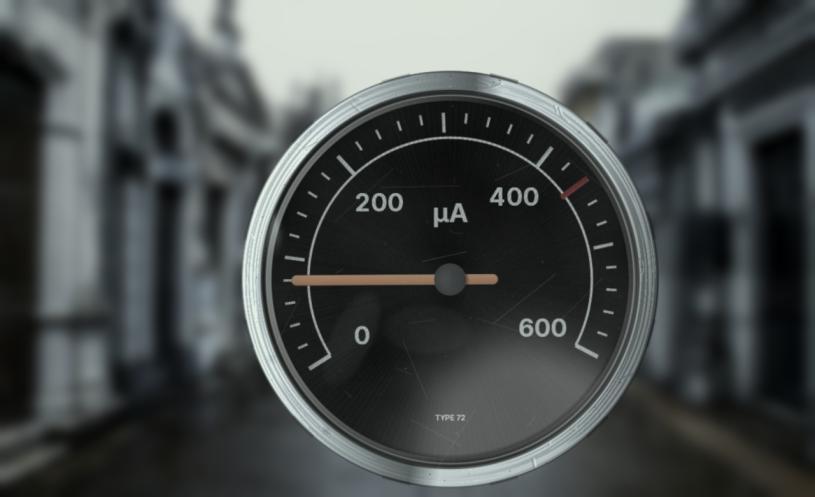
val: 80 µA
